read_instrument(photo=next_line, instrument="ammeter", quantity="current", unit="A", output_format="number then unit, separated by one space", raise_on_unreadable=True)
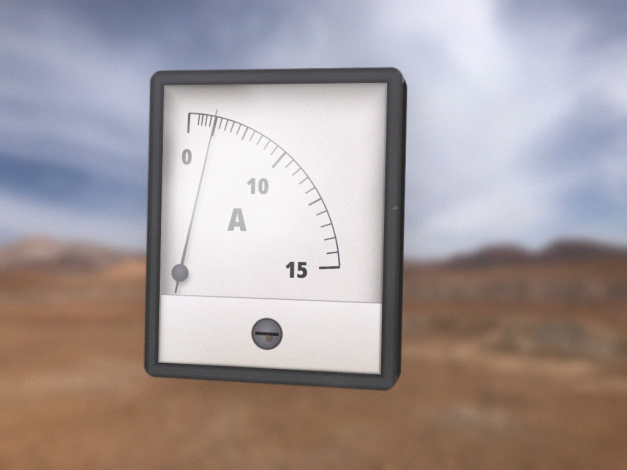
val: 5 A
